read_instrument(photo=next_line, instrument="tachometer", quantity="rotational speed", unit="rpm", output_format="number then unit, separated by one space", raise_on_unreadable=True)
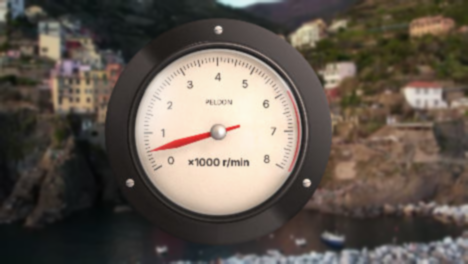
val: 500 rpm
